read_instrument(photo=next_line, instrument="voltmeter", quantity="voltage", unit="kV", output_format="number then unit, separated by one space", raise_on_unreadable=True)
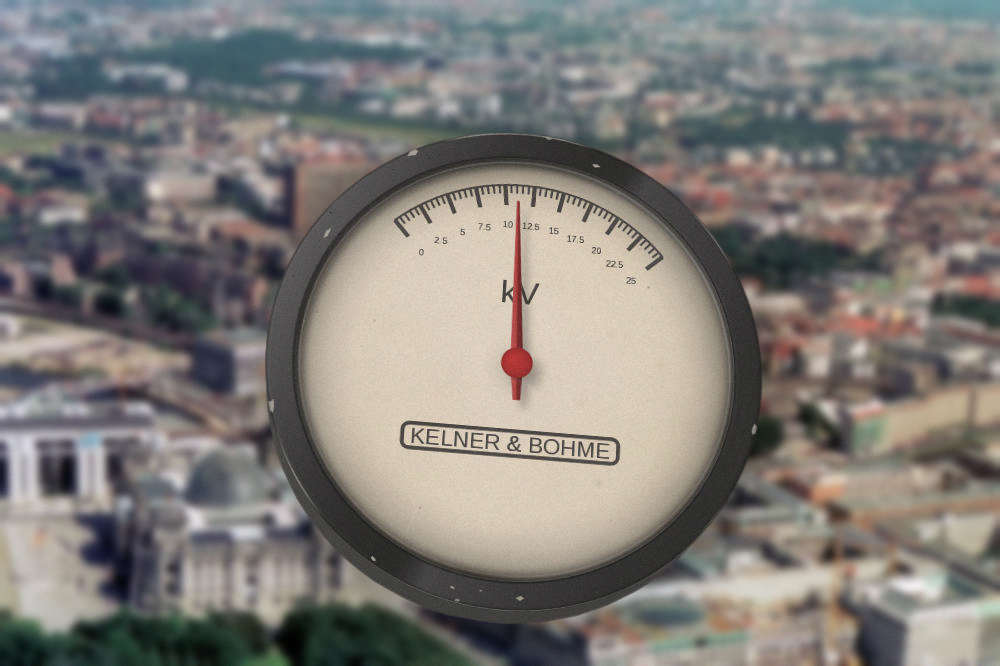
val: 11 kV
